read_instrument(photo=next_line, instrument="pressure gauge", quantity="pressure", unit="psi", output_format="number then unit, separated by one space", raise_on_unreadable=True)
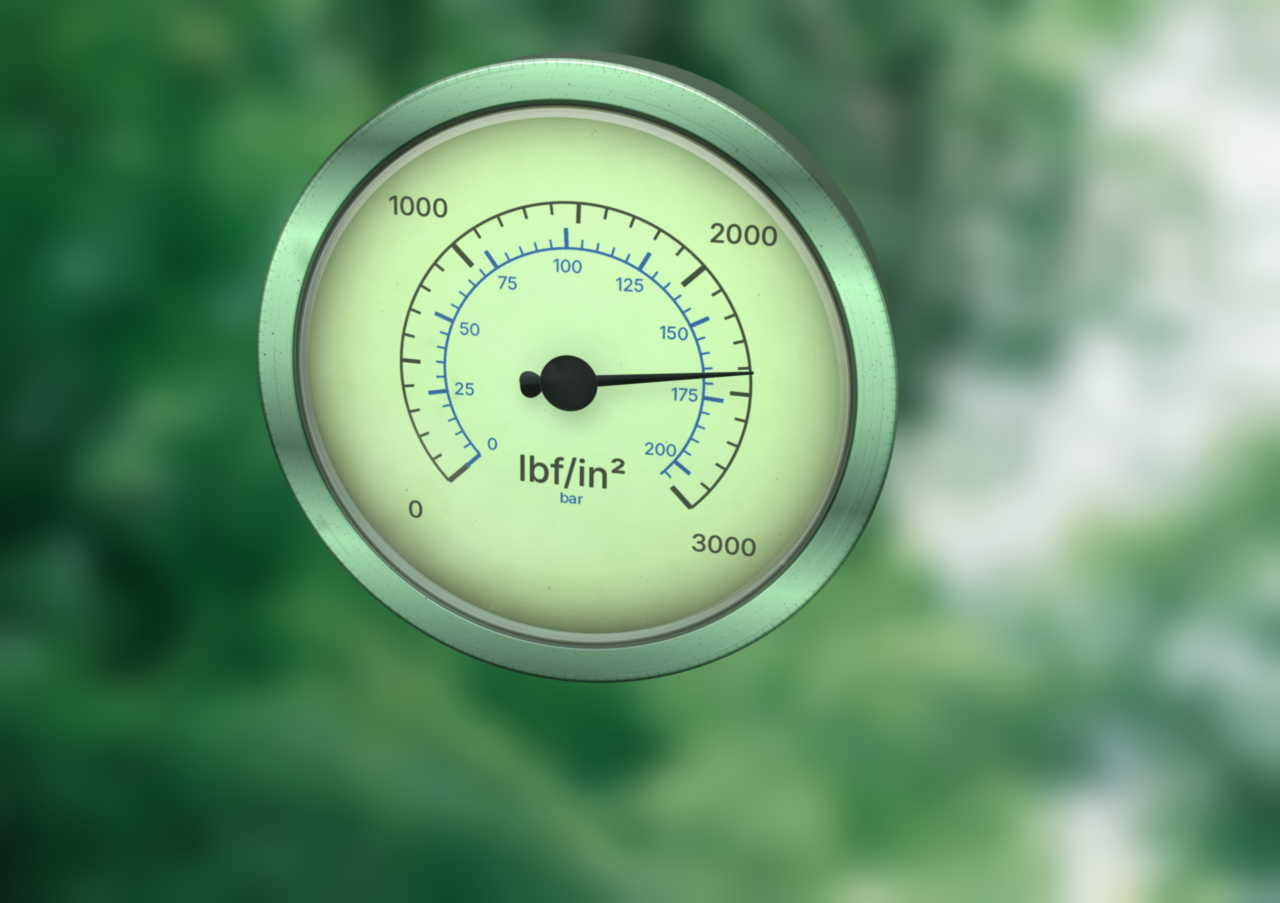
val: 2400 psi
